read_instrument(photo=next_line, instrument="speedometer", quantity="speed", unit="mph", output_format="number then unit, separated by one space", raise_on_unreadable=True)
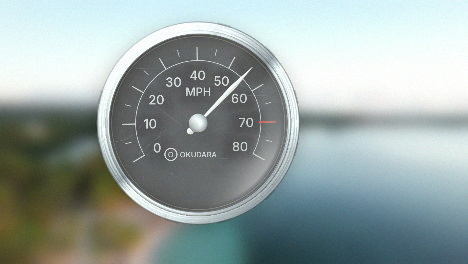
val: 55 mph
